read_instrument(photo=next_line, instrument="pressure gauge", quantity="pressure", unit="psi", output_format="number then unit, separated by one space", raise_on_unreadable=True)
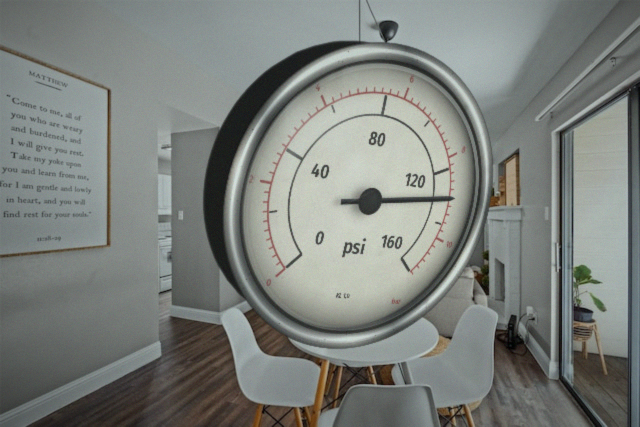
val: 130 psi
